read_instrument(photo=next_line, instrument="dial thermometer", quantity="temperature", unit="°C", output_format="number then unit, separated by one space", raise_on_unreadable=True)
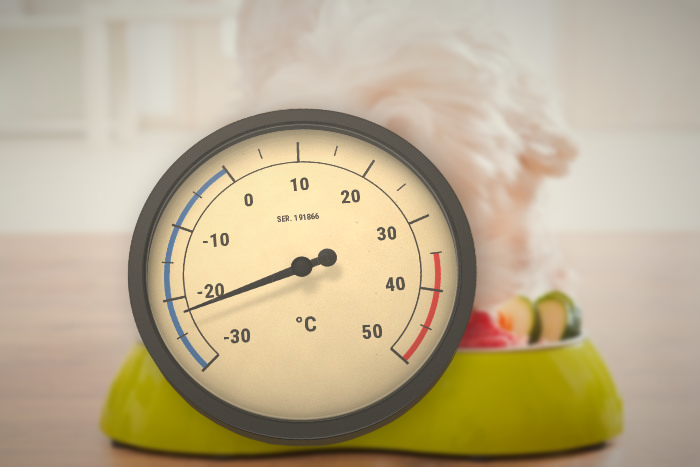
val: -22.5 °C
